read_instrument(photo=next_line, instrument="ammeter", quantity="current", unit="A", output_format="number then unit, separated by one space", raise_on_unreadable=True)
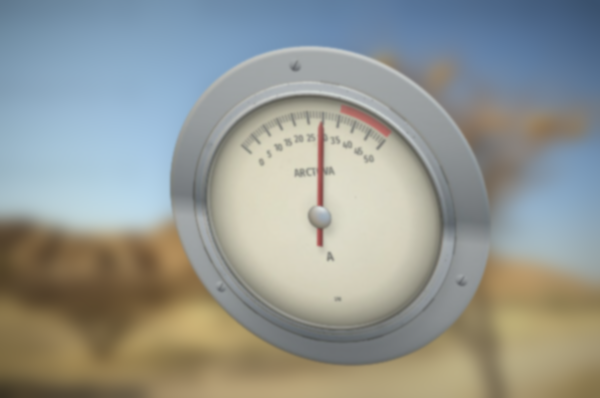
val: 30 A
